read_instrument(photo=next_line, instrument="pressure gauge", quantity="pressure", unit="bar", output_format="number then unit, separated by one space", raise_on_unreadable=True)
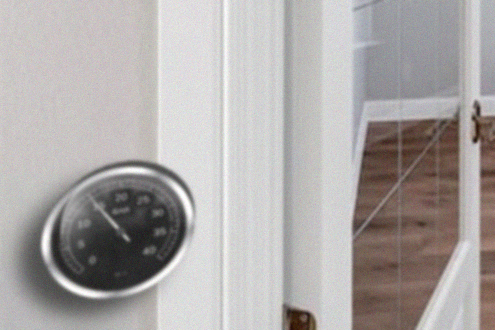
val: 15 bar
